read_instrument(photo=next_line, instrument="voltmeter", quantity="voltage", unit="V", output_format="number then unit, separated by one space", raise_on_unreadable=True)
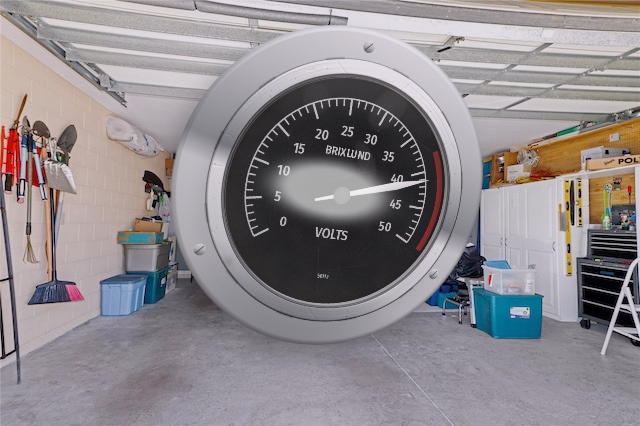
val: 41 V
